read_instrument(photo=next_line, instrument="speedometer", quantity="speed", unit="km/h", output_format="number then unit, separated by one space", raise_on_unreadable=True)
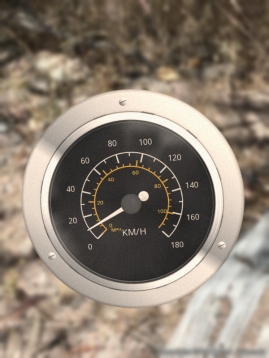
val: 10 km/h
